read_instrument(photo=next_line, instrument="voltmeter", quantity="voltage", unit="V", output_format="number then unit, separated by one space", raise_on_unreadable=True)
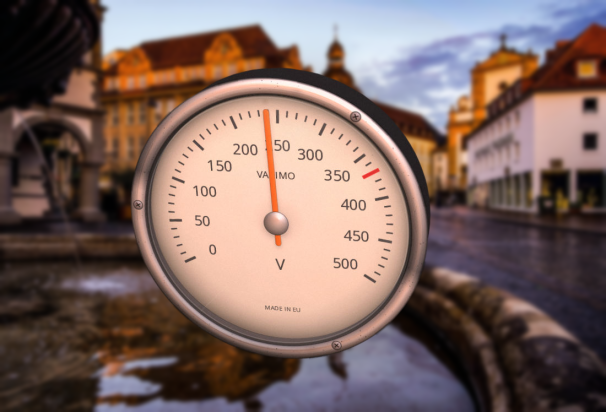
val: 240 V
